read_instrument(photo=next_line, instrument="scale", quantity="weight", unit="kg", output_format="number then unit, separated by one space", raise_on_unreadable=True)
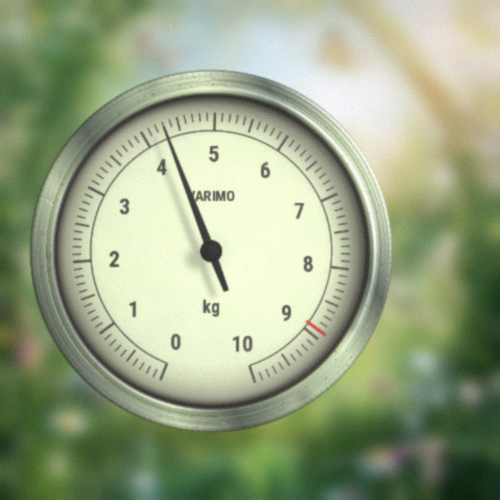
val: 4.3 kg
